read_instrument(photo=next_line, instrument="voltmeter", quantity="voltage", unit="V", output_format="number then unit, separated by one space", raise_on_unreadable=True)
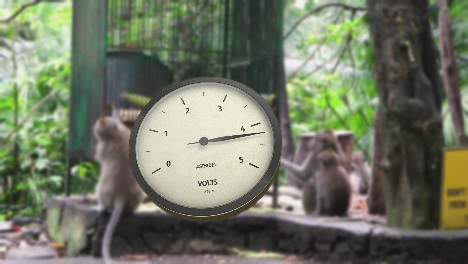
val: 4.25 V
